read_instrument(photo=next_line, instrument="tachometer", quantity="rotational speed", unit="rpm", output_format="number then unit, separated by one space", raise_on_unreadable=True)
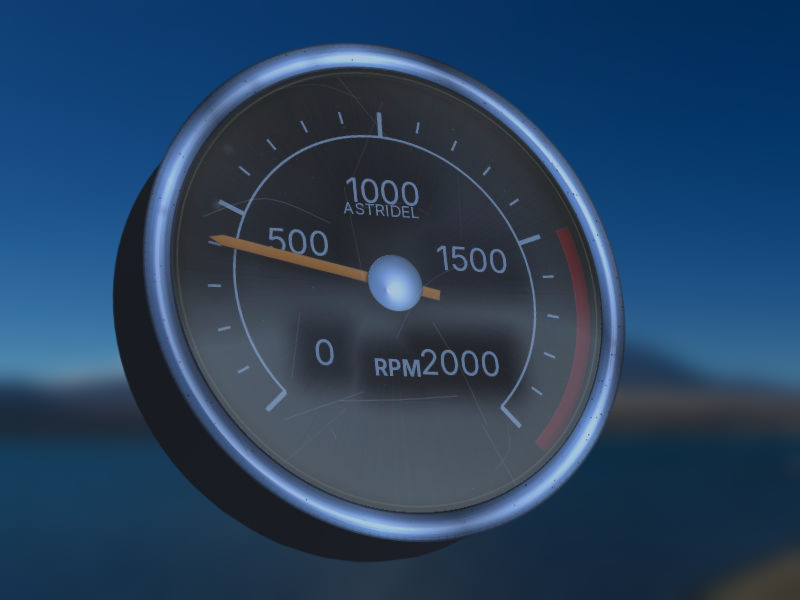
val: 400 rpm
